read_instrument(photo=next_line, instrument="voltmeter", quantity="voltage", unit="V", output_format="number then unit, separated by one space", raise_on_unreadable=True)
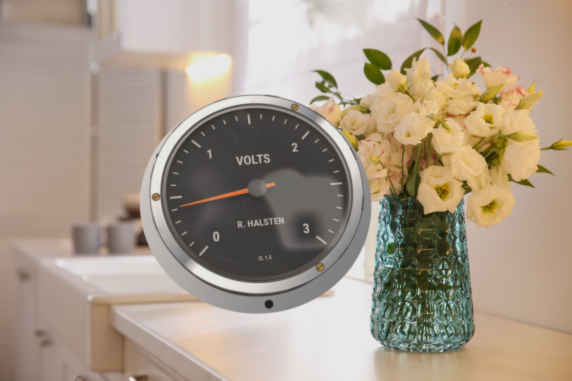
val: 0.4 V
